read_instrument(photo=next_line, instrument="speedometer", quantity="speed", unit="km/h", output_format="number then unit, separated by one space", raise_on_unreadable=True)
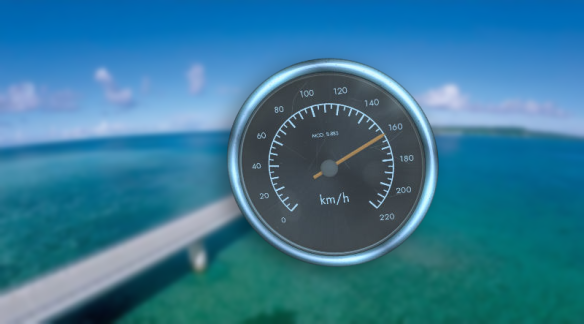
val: 160 km/h
